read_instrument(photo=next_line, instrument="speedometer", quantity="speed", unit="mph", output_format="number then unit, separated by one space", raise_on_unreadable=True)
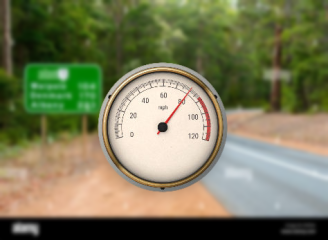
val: 80 mph
